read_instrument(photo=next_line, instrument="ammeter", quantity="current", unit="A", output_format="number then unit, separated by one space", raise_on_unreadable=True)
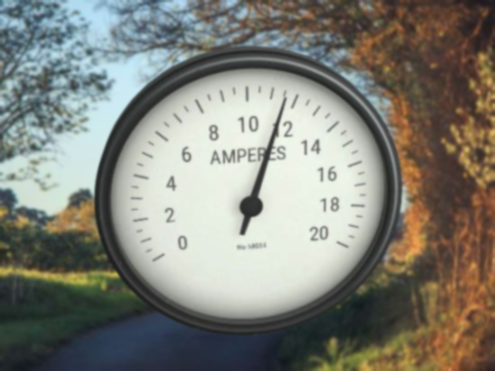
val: 11.5 A
